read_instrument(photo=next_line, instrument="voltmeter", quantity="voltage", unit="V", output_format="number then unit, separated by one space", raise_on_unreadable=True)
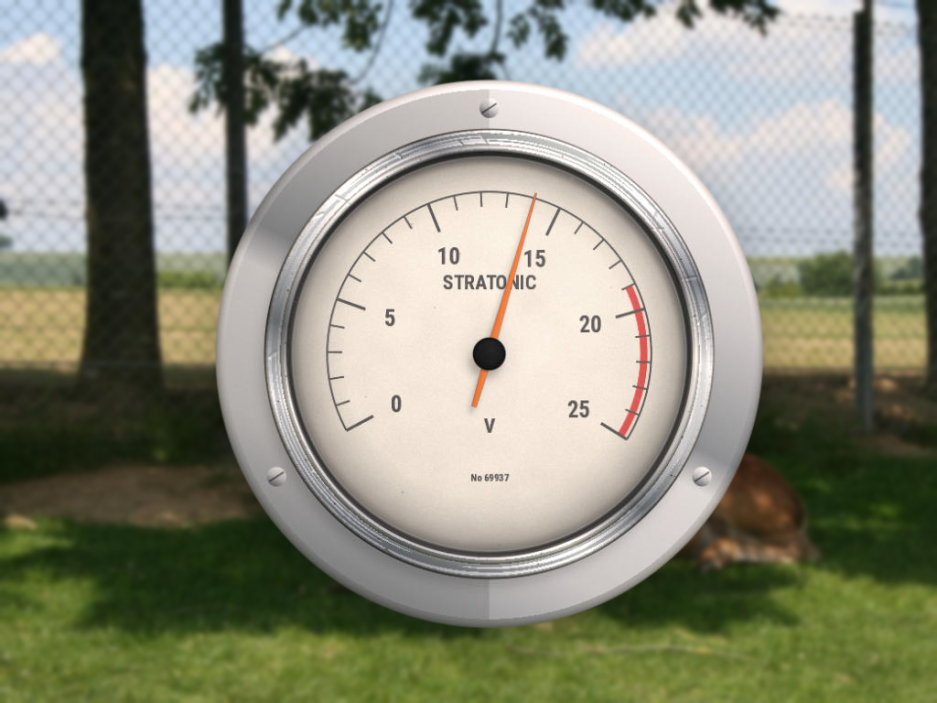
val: 14 V
